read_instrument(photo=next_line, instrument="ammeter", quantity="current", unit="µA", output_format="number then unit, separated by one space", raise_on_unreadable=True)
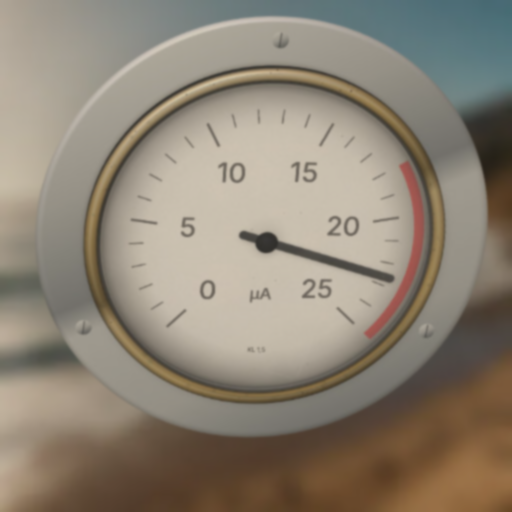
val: 22.5 µA
